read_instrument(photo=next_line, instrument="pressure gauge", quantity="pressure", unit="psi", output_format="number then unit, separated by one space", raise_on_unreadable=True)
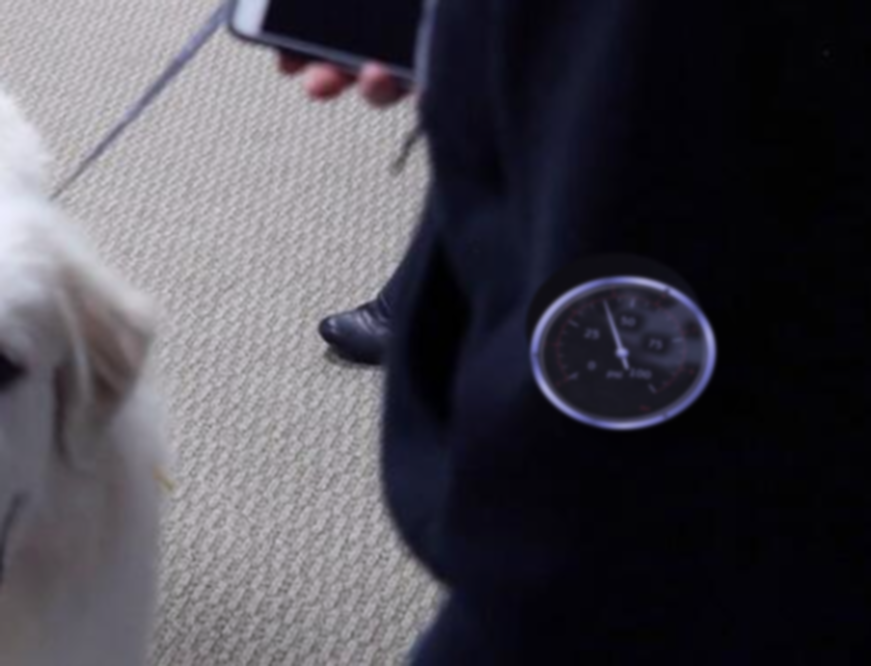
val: 40 psi
